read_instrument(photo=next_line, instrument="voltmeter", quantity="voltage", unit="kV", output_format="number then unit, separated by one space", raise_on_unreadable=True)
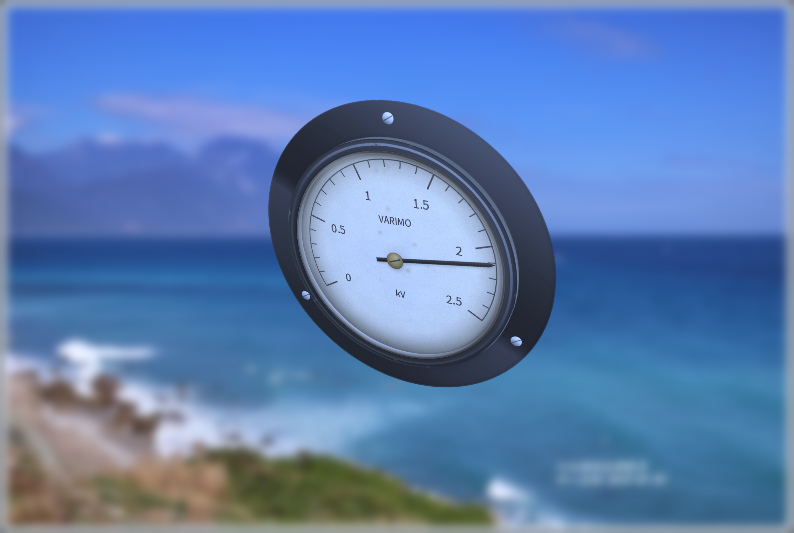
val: 2.1 kV
